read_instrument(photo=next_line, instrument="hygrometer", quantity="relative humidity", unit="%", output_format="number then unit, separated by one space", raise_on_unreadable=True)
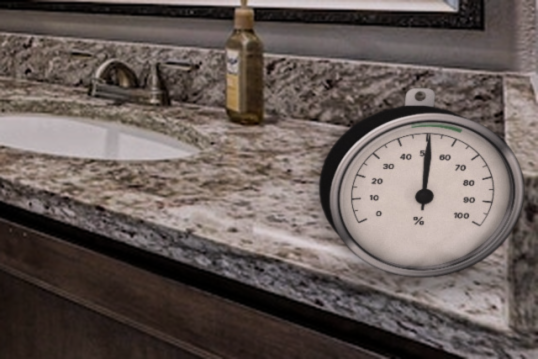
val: 50 %
